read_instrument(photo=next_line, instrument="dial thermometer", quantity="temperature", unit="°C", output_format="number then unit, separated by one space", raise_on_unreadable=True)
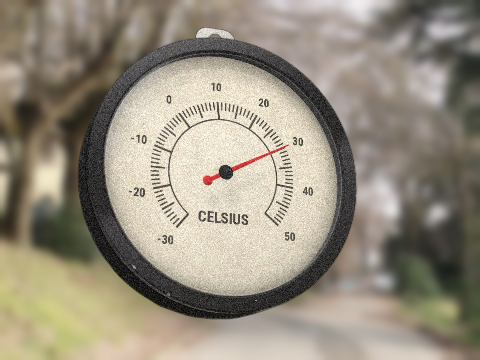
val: 30 °C
